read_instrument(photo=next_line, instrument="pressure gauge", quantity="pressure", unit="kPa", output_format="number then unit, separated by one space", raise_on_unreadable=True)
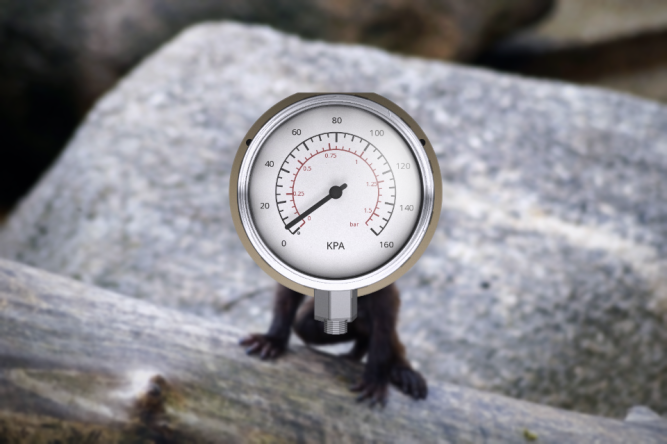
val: 5 kPa
